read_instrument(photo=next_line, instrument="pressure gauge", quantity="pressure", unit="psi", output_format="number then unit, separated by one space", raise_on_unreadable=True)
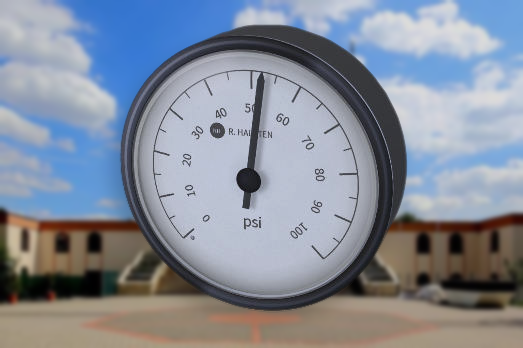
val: 52.5 psi
